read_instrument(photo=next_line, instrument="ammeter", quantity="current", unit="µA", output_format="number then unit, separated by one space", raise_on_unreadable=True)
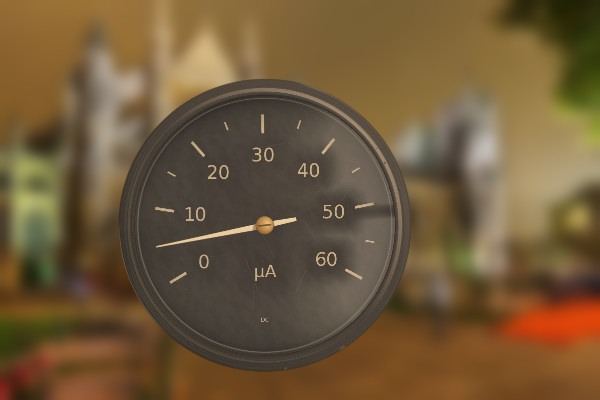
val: 5 µA
